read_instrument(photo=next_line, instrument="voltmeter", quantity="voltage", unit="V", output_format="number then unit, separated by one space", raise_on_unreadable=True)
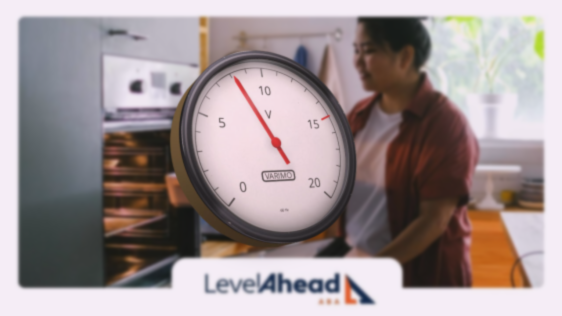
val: 8 V
